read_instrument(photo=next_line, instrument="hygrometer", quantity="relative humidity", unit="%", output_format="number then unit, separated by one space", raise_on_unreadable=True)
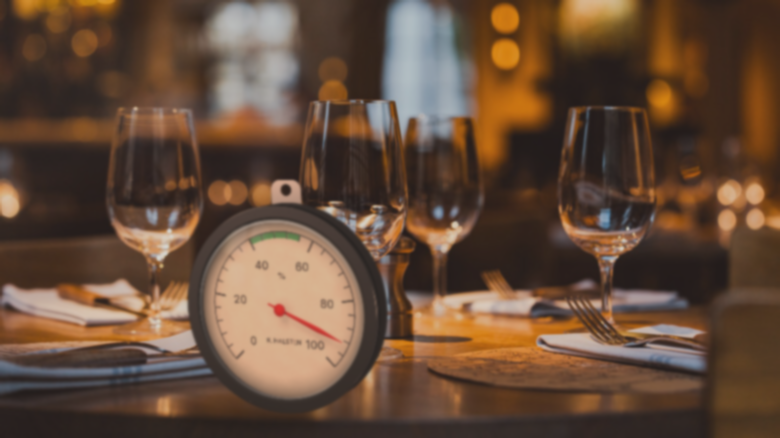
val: 92 %
